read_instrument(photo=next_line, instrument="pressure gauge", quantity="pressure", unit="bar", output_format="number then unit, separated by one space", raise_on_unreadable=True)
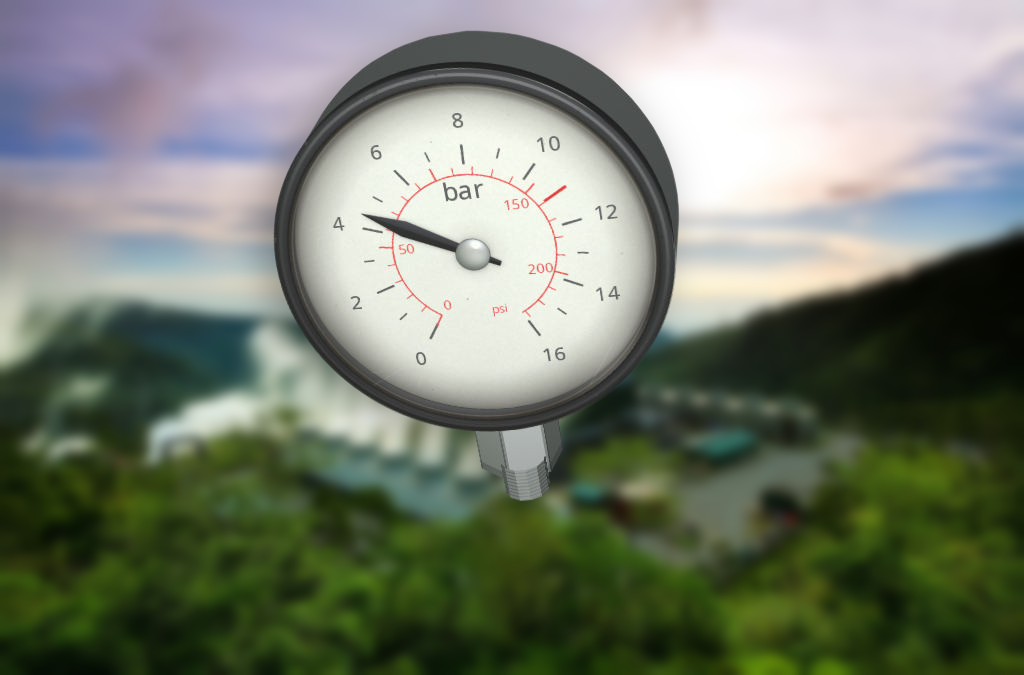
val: 4.5 bar
